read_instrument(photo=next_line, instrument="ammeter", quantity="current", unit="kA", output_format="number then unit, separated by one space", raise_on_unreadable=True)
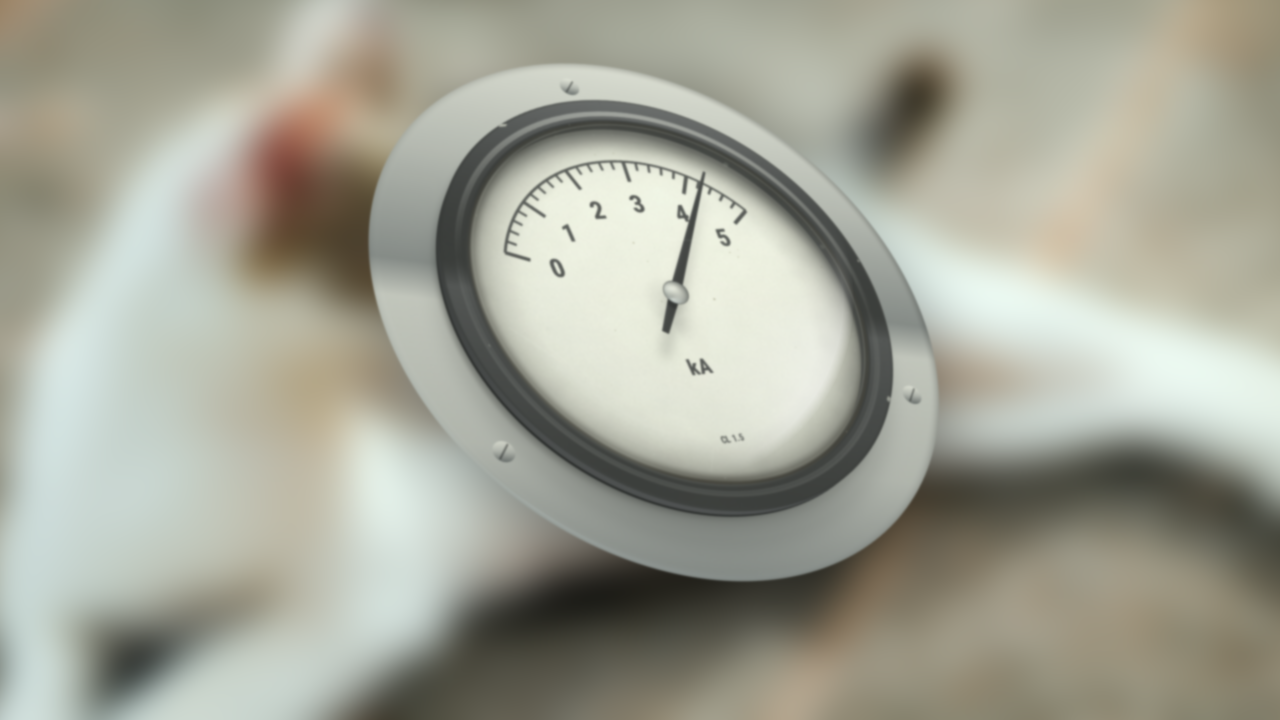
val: 4.2 kA
